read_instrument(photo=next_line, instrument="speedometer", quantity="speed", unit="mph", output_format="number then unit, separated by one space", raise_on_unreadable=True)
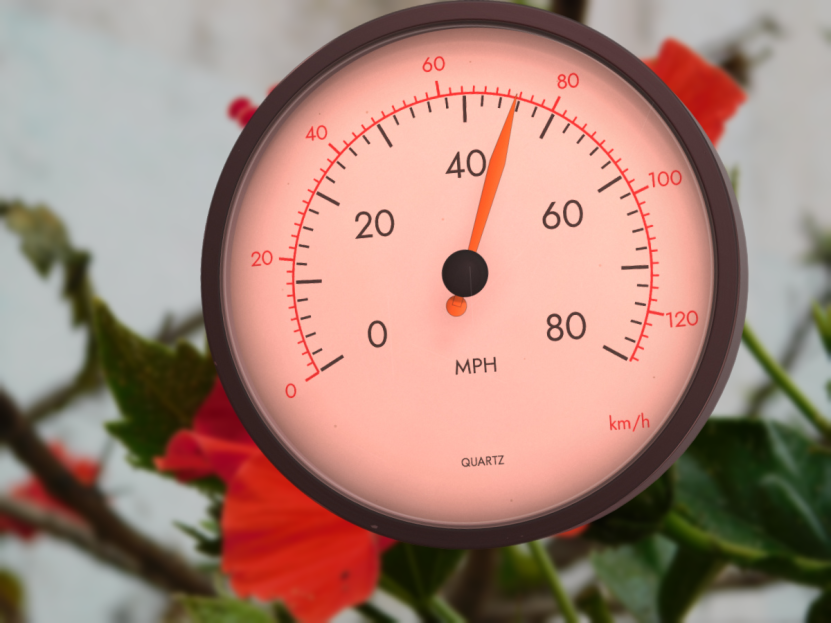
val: 46 mph
